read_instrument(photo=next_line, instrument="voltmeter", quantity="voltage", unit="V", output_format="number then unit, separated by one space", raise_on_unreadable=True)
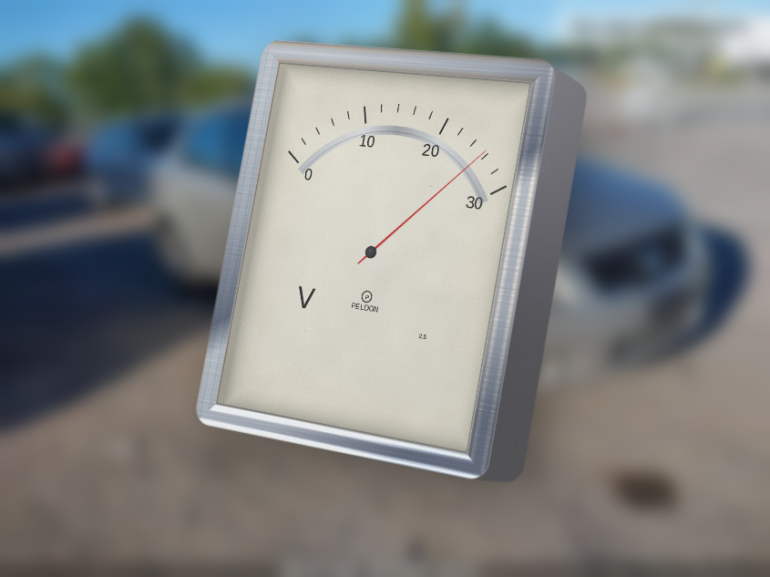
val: 26 V
